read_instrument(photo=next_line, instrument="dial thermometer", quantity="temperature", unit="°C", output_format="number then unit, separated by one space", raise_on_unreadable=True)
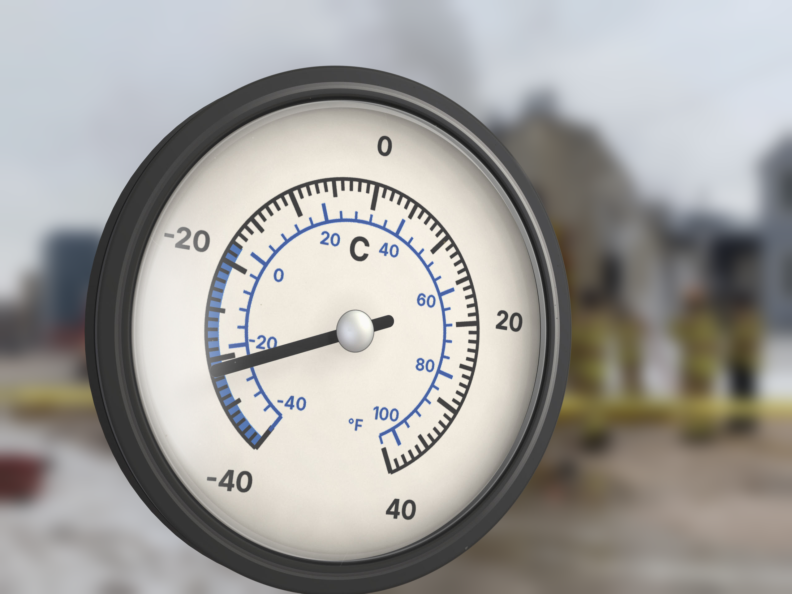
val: -31 °C
